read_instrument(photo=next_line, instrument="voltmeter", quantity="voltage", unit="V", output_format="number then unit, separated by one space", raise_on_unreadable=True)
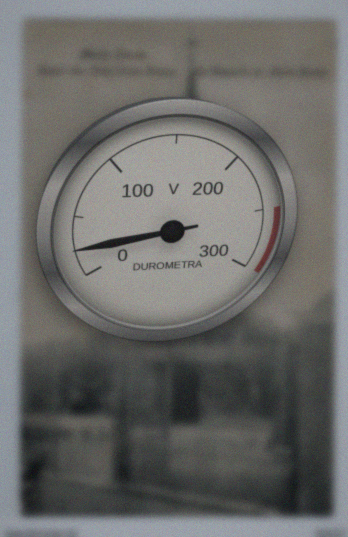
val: 25 V
